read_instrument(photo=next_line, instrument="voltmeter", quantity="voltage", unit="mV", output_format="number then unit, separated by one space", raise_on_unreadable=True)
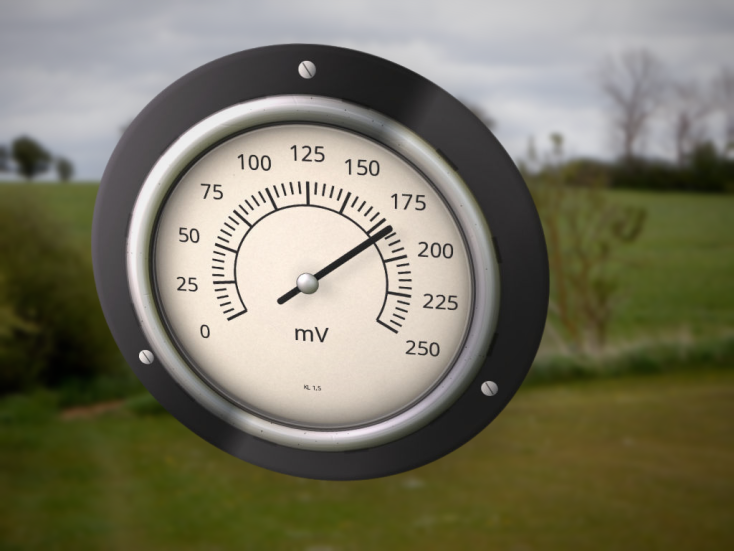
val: 180 mV
